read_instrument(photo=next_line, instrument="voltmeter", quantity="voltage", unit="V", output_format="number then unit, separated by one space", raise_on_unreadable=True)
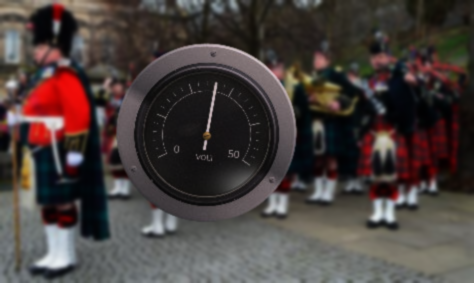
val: 26 V
